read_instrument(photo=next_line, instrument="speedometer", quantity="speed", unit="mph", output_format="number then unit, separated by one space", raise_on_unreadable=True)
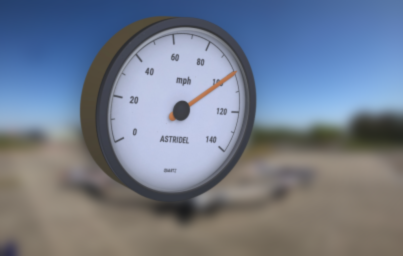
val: 100 mph
